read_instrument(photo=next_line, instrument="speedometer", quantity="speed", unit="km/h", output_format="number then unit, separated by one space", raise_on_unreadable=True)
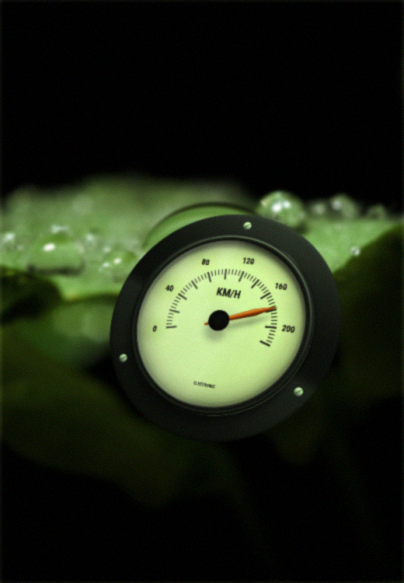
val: 180 km/h
